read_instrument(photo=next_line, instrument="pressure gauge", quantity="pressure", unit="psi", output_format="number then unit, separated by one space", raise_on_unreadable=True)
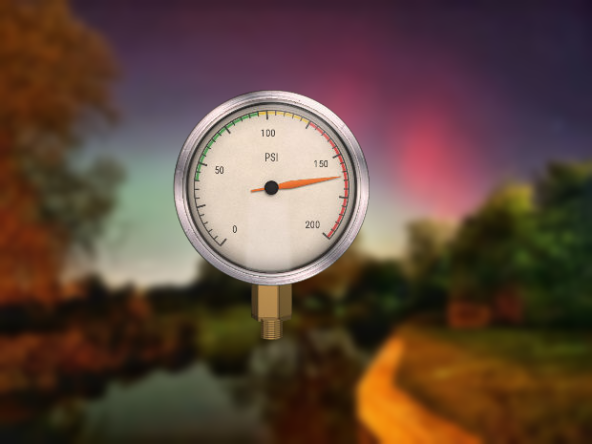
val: 162.5 psi
